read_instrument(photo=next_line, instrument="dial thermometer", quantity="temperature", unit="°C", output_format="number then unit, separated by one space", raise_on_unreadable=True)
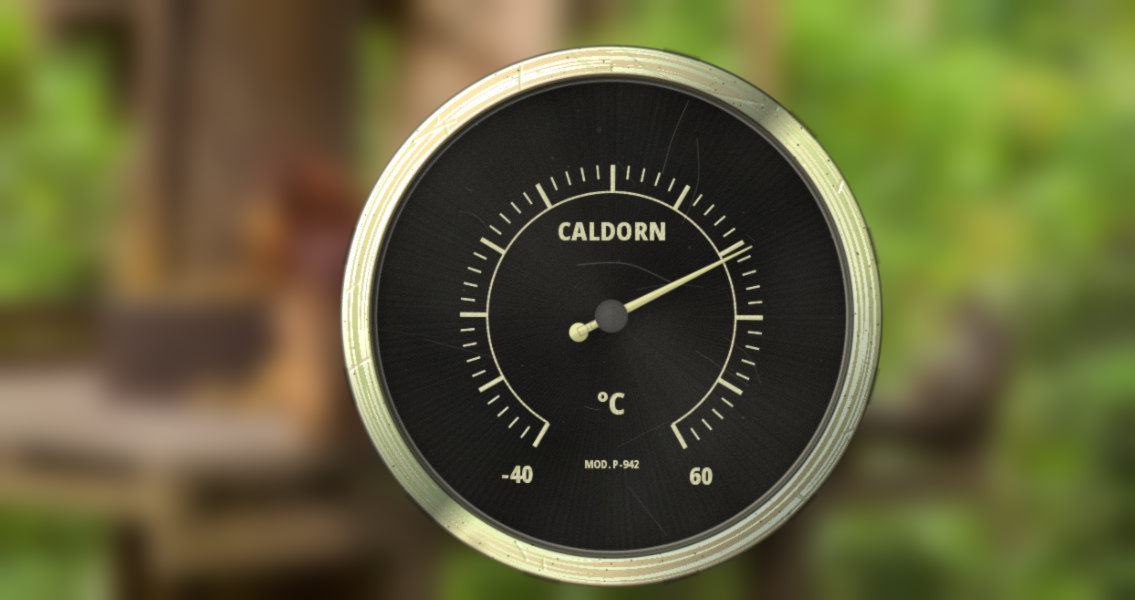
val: 31 °C
